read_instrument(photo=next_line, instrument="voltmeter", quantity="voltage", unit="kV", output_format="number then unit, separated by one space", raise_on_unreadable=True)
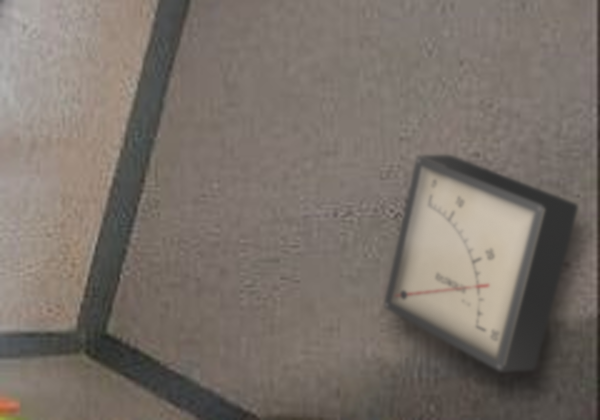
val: 24 kV
